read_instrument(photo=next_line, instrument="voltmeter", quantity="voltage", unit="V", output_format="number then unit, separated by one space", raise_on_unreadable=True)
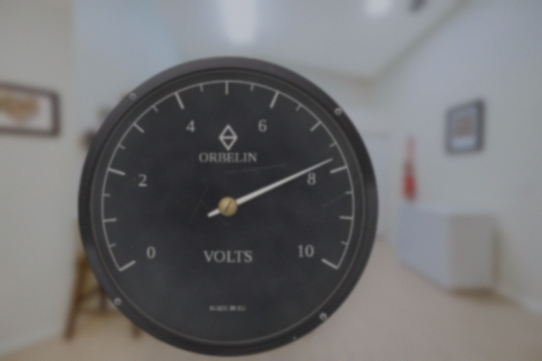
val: 7.75 V
